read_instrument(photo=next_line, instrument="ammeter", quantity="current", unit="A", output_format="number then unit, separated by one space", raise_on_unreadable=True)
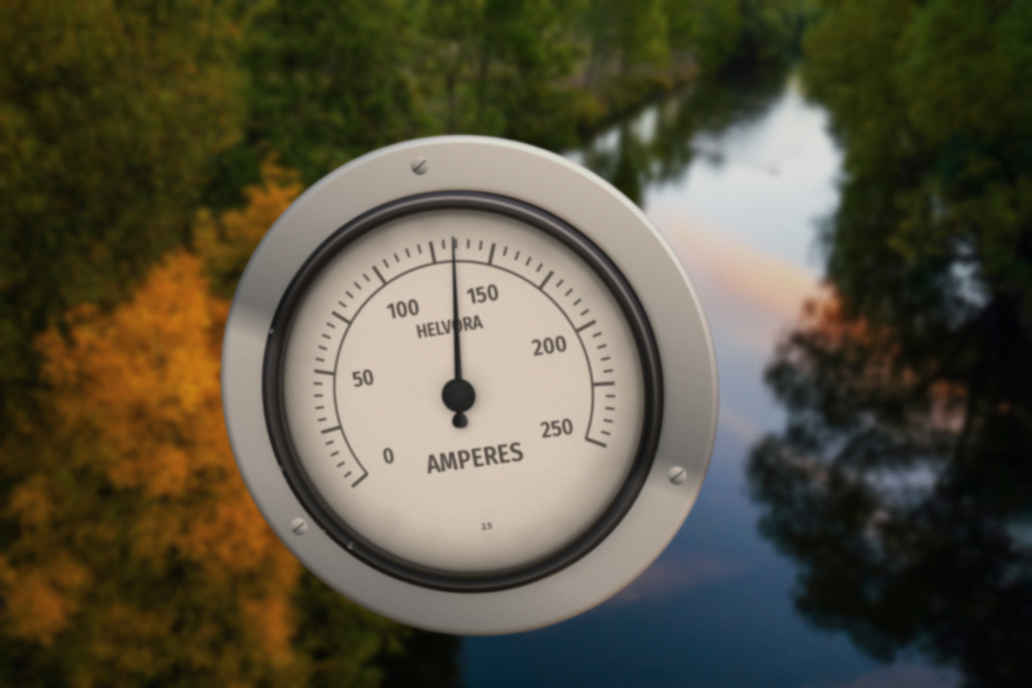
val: 135 A
